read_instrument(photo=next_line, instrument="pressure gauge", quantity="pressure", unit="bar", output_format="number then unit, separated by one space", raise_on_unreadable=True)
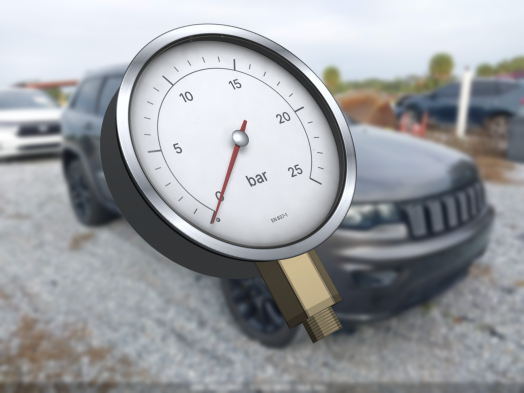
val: 0 bar
